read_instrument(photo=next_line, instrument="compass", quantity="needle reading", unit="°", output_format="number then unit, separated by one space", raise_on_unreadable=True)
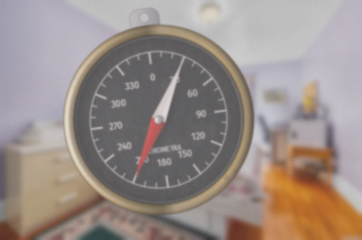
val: 210 °
